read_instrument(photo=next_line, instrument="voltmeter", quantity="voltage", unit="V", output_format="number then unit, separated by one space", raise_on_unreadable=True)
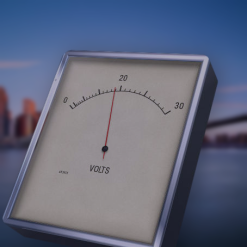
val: 19 V
